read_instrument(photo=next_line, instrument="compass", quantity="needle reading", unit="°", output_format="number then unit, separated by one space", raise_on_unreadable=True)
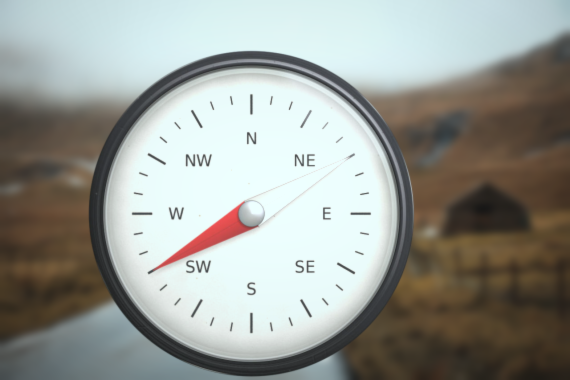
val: 240 °
